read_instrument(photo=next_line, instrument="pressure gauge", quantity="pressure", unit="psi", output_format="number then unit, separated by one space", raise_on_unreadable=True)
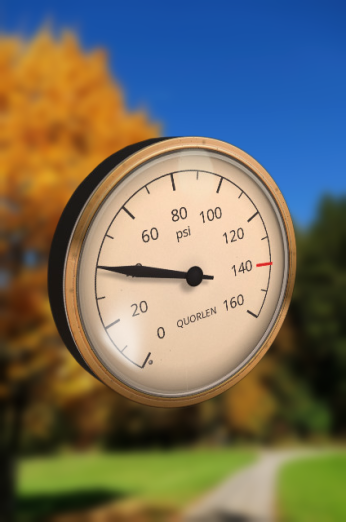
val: 40 psi
